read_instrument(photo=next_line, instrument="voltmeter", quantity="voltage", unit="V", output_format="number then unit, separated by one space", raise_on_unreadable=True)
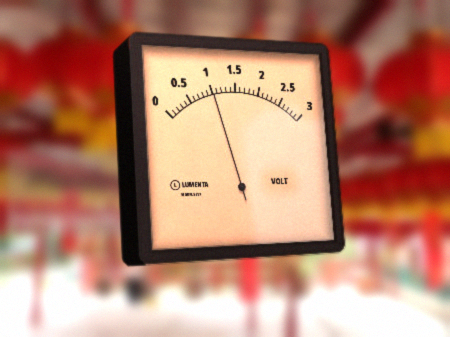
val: 1 V
